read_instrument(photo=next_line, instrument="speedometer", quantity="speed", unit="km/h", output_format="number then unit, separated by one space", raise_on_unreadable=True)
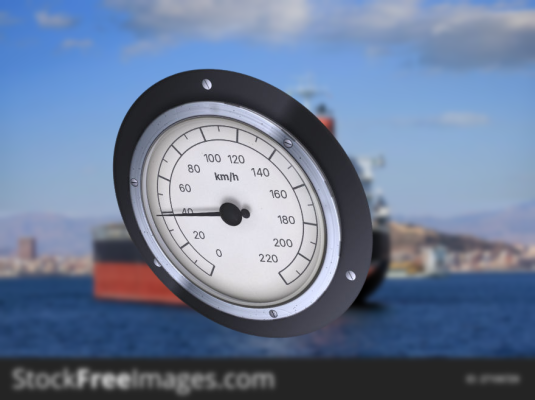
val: 40 km/h
